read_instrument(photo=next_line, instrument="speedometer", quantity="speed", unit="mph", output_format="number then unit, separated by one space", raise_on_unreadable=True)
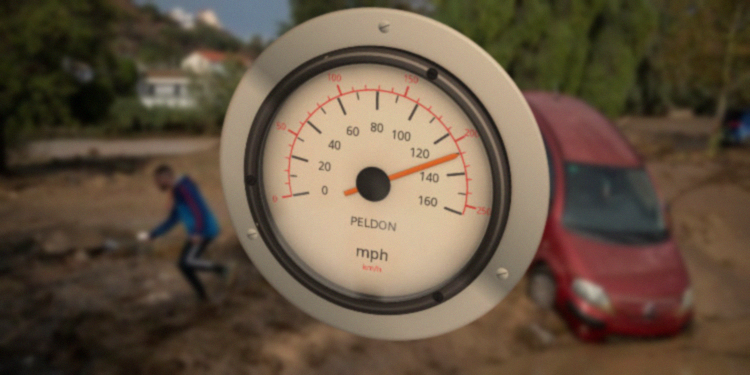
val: 130 mph
